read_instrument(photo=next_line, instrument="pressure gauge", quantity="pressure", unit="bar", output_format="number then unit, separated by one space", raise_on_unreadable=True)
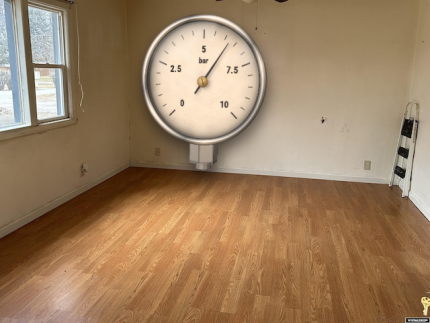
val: 6.25 bar
